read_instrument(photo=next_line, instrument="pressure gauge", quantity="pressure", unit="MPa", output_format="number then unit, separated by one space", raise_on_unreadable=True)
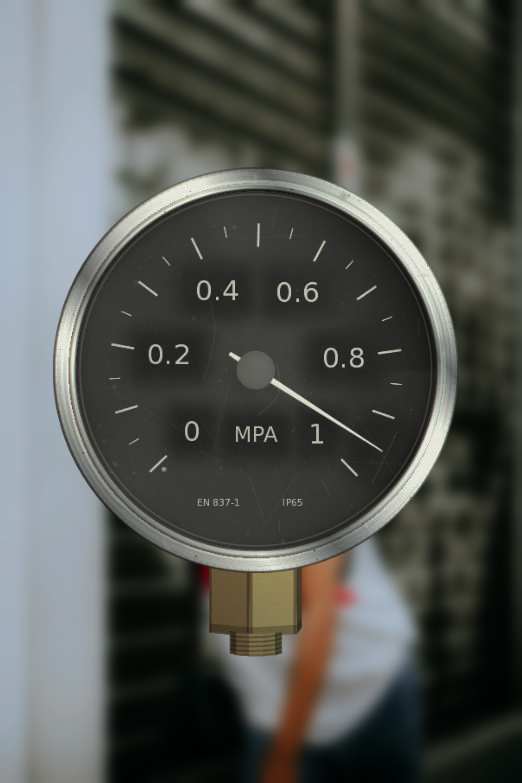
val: 0.95 MPa
